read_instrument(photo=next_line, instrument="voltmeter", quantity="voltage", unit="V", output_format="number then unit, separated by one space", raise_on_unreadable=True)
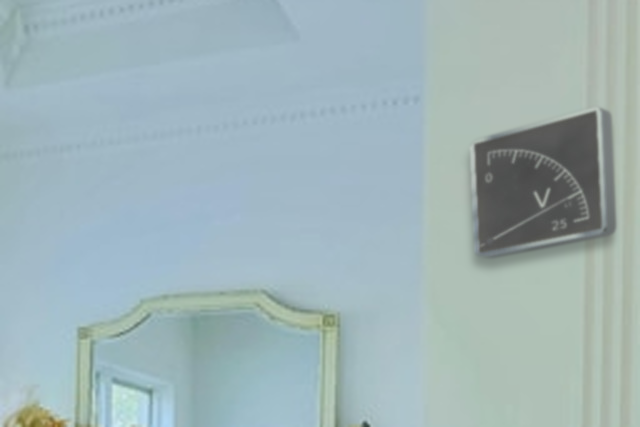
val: 20 V
